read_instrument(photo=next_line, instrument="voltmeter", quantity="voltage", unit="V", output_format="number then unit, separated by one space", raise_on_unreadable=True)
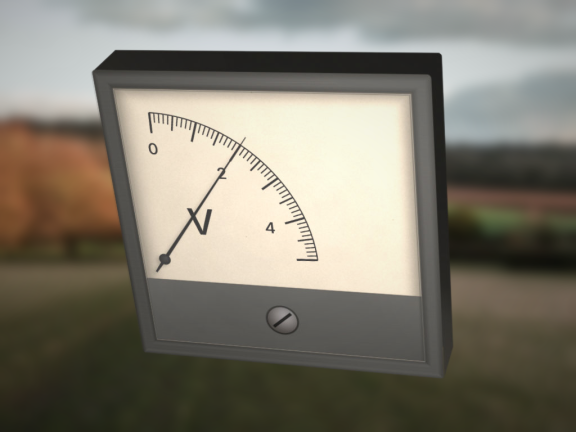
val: 2 V
